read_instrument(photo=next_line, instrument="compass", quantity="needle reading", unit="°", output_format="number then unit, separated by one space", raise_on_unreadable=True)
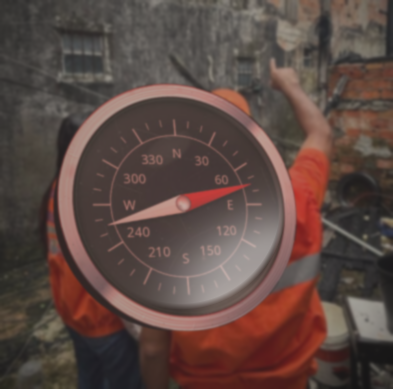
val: 75 °
